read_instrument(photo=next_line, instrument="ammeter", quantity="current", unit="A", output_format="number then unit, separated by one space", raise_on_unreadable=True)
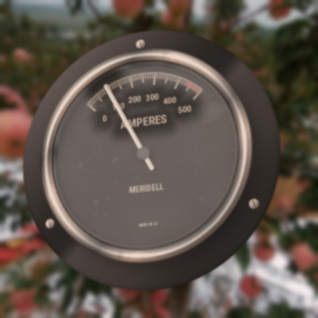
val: 100 A
